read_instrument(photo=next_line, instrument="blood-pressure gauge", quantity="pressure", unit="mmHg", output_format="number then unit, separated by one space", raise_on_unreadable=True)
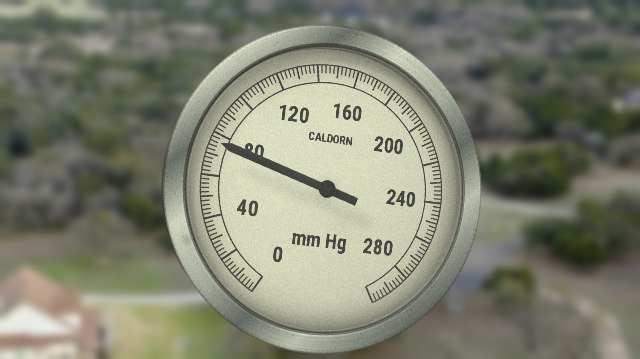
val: 76 mmHg
